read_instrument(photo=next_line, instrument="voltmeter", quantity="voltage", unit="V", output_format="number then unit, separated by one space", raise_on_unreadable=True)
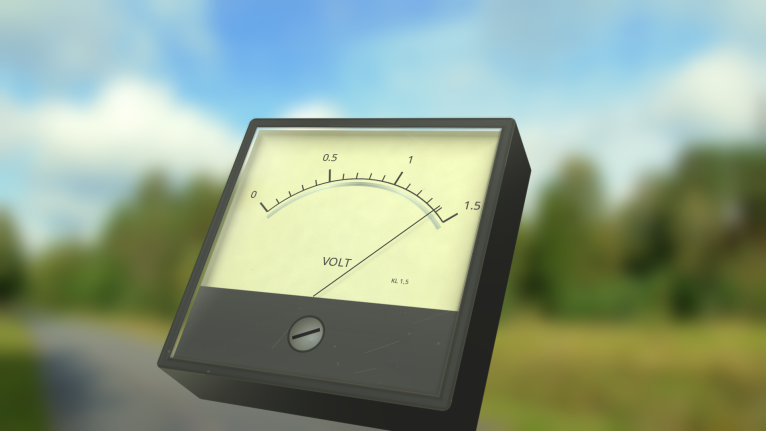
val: 1.4 V
